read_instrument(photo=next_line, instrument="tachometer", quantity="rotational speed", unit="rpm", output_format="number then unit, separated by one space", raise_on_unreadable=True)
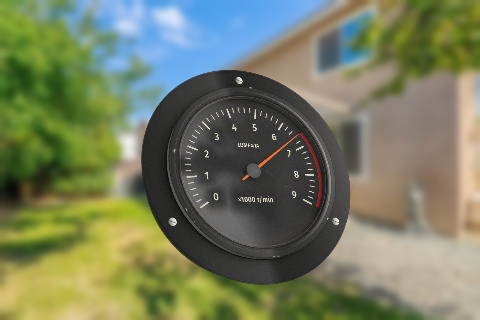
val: 6600 rpm
